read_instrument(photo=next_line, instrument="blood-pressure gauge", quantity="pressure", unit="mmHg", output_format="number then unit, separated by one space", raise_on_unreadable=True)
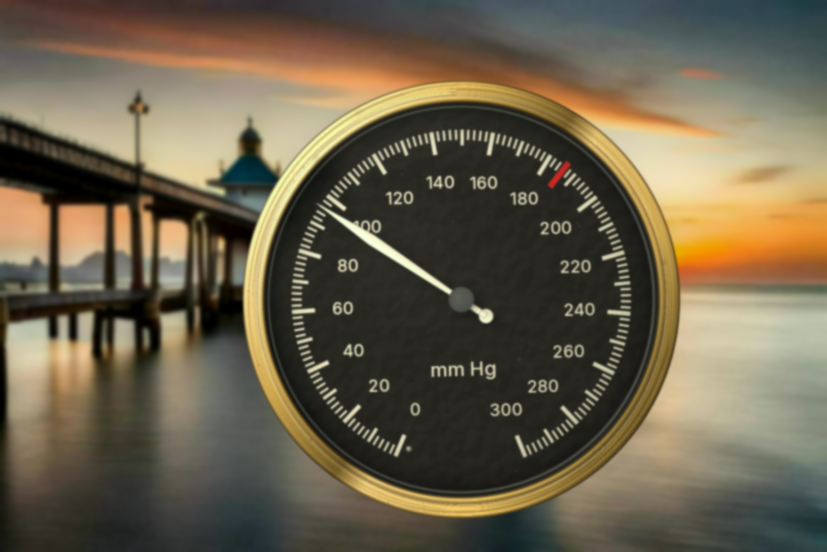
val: 96 mmHg
